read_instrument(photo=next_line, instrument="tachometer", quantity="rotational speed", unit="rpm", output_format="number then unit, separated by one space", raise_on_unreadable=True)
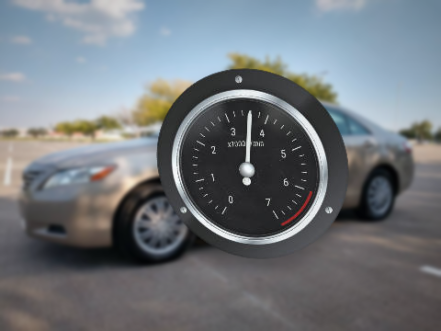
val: 3600 rpm
